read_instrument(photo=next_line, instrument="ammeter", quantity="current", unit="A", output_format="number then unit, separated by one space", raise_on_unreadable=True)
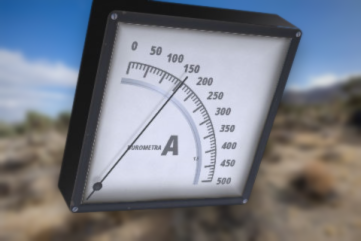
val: 150 A
